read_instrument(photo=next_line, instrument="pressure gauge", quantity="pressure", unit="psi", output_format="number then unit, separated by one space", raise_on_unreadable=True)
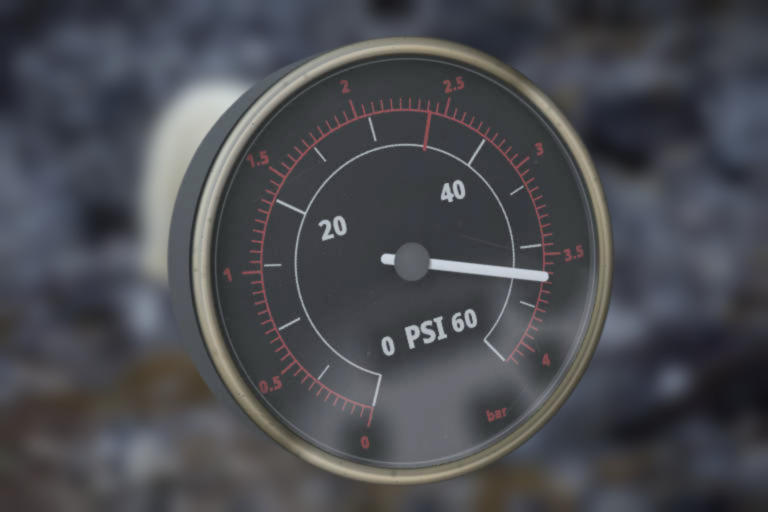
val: 52.5 psi
